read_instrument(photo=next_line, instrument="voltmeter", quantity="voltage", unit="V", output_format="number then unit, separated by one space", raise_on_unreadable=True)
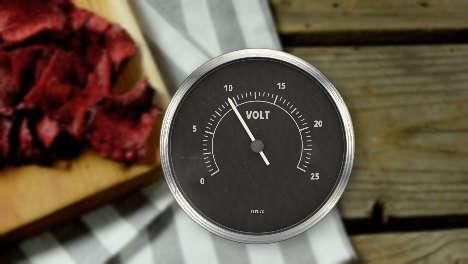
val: 9.5 V
